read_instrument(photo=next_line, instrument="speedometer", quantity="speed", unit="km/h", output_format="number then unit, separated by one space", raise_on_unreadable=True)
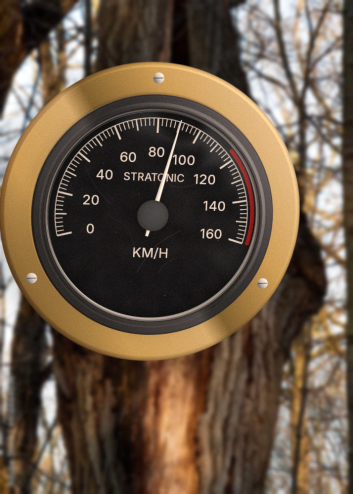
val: 90 km/h
